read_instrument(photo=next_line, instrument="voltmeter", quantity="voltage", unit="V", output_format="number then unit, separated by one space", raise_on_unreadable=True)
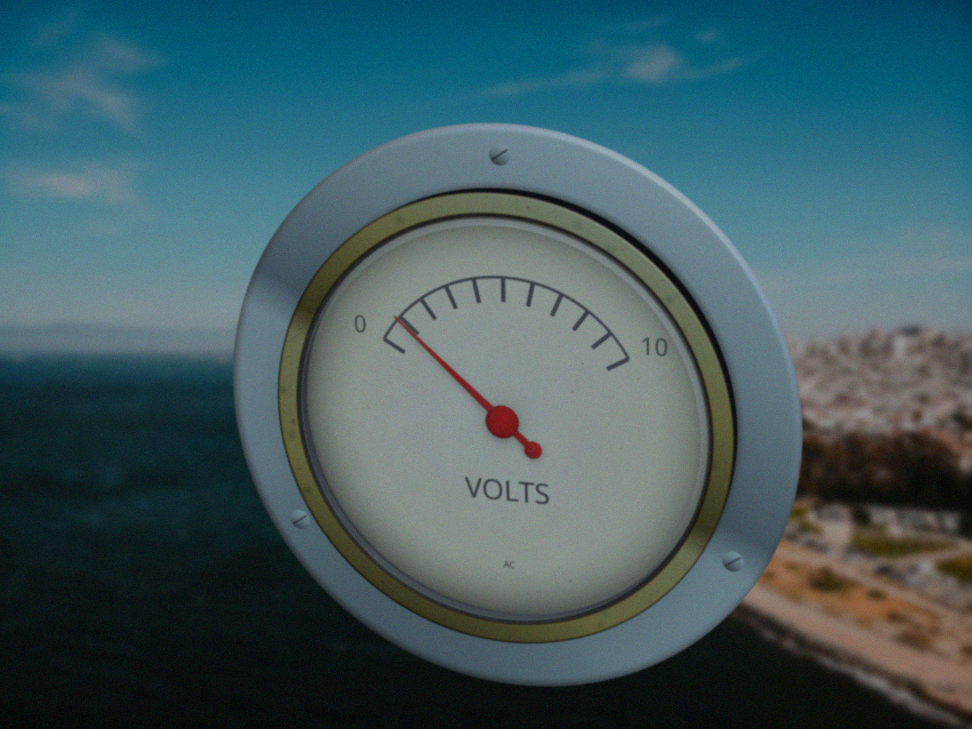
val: 1 V
